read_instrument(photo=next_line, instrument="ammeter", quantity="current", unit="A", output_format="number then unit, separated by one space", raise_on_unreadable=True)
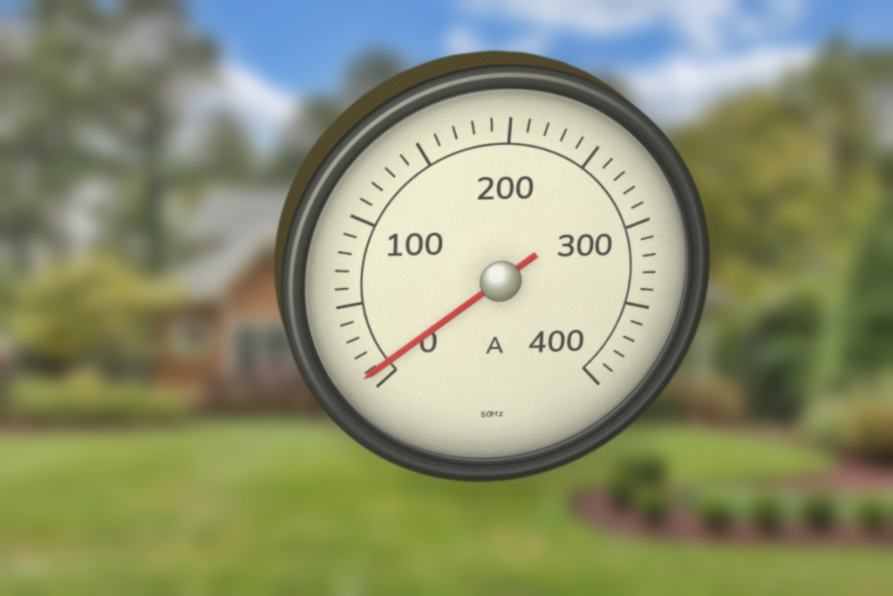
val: 10 A
